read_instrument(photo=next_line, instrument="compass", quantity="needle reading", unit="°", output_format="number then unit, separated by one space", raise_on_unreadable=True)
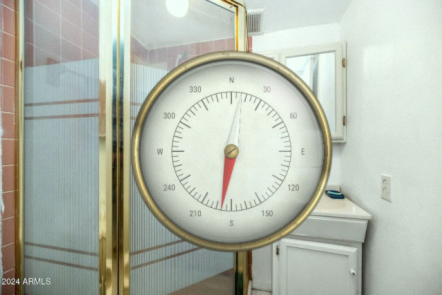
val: 190 °
